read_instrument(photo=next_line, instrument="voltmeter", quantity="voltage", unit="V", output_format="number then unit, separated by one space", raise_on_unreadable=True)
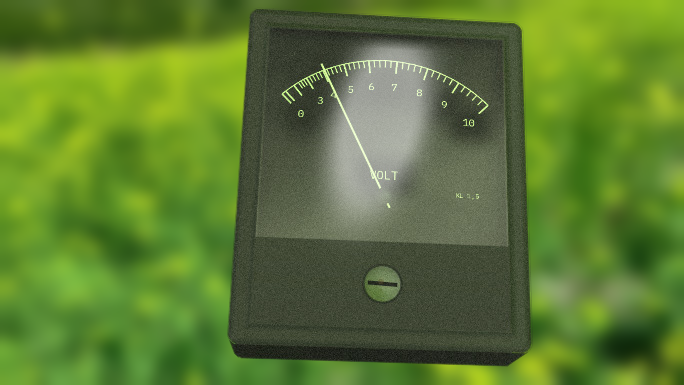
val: 4 V
